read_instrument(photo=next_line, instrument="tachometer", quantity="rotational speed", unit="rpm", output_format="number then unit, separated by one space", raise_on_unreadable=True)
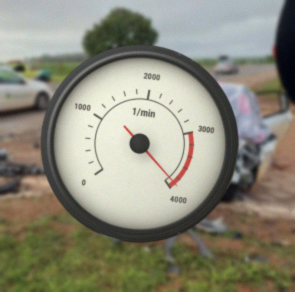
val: 3900 rpm
